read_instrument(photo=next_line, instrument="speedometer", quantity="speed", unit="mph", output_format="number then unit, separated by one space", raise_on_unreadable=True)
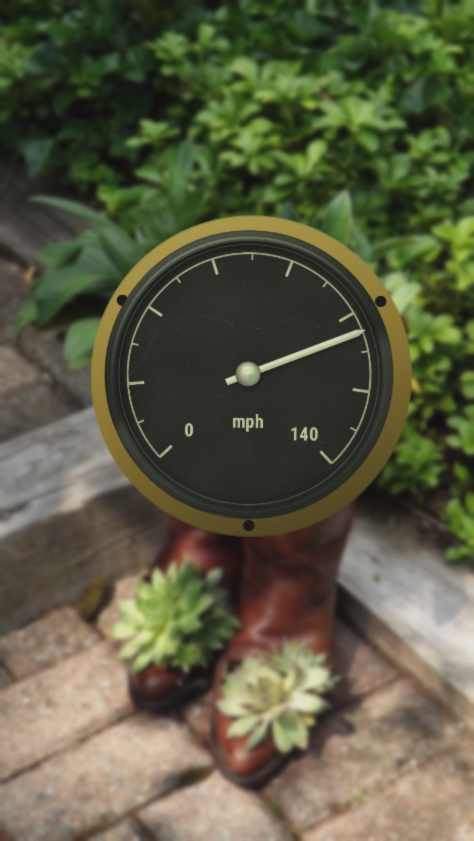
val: 105 mph
